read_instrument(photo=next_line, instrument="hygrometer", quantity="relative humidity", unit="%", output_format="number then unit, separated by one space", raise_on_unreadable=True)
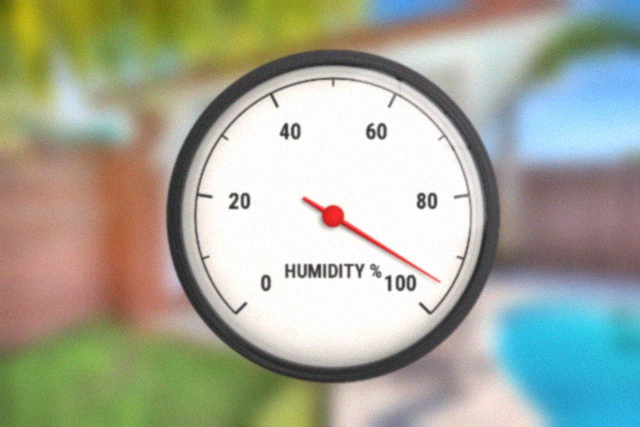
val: 95 %
